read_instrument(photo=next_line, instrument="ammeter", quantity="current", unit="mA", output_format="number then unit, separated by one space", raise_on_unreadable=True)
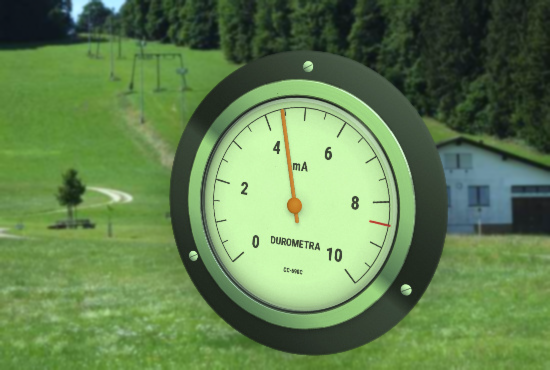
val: 4.5 mA
